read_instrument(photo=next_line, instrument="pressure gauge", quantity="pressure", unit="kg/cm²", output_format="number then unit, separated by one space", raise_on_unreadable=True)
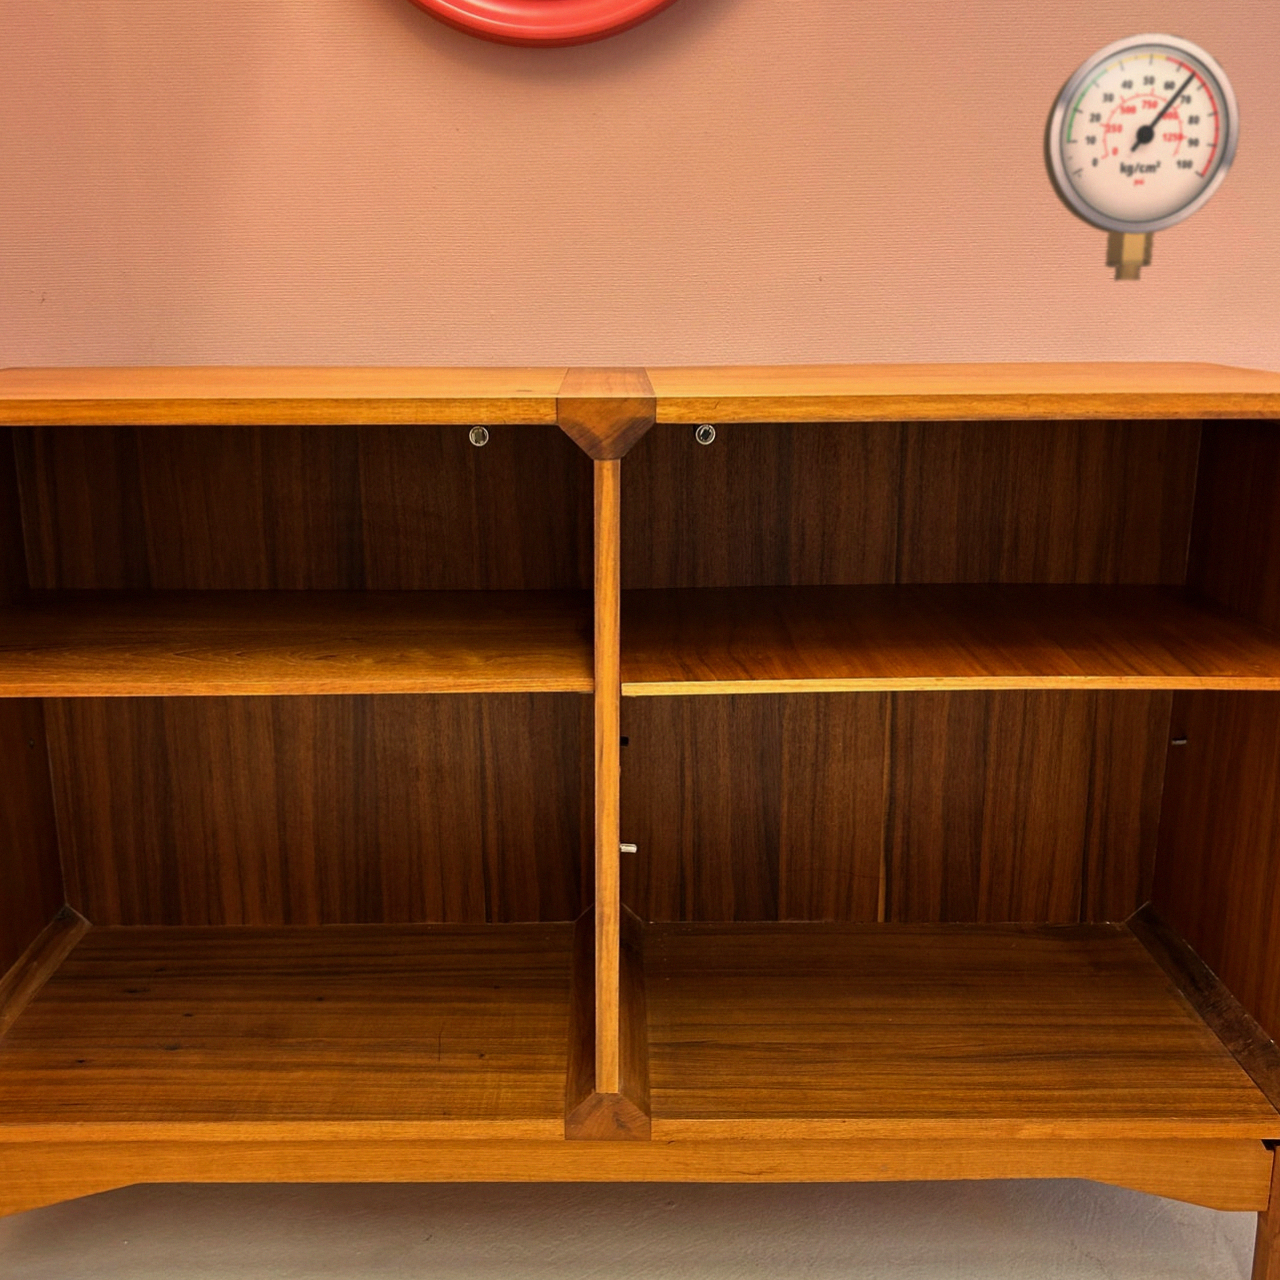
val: 65 kg/cm²
